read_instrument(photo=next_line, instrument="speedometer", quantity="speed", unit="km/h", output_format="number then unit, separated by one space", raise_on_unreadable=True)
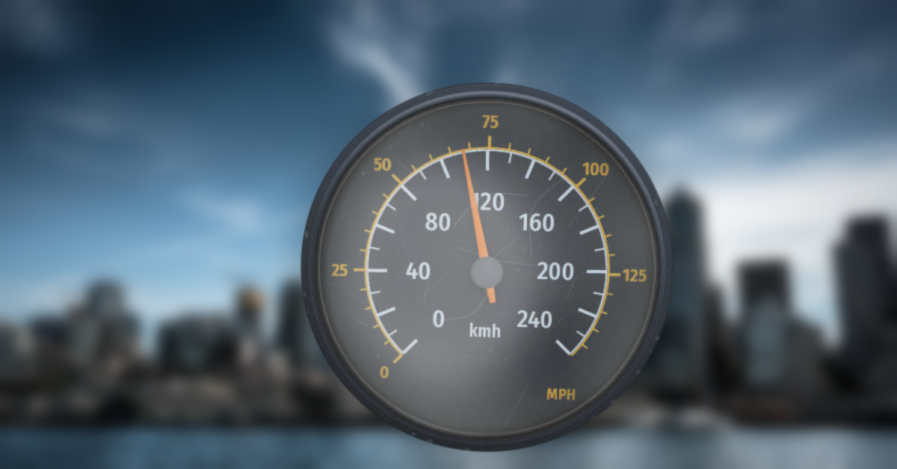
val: 110 km/h
